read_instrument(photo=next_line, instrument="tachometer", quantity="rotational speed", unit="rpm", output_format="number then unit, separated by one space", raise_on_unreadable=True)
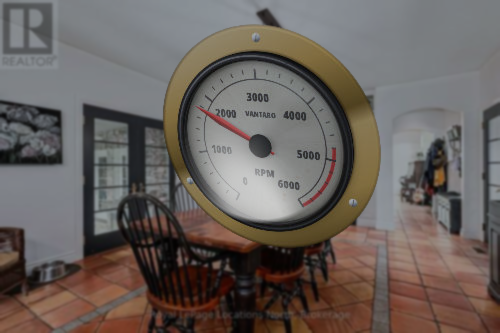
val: 1800 rpm
